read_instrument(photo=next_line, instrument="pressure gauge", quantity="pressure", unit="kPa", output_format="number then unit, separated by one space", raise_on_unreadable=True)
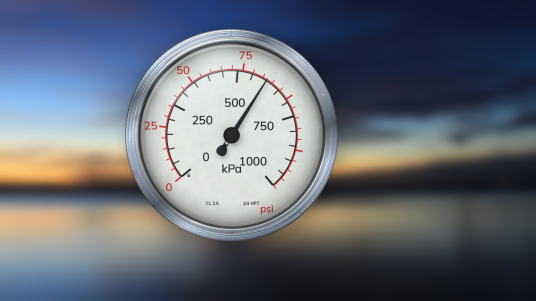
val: 600 kPa
